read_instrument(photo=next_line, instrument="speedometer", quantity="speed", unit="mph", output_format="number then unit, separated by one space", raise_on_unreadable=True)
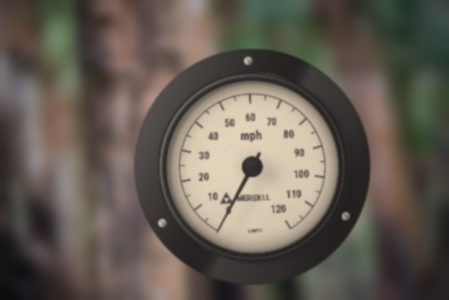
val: 0 mph
